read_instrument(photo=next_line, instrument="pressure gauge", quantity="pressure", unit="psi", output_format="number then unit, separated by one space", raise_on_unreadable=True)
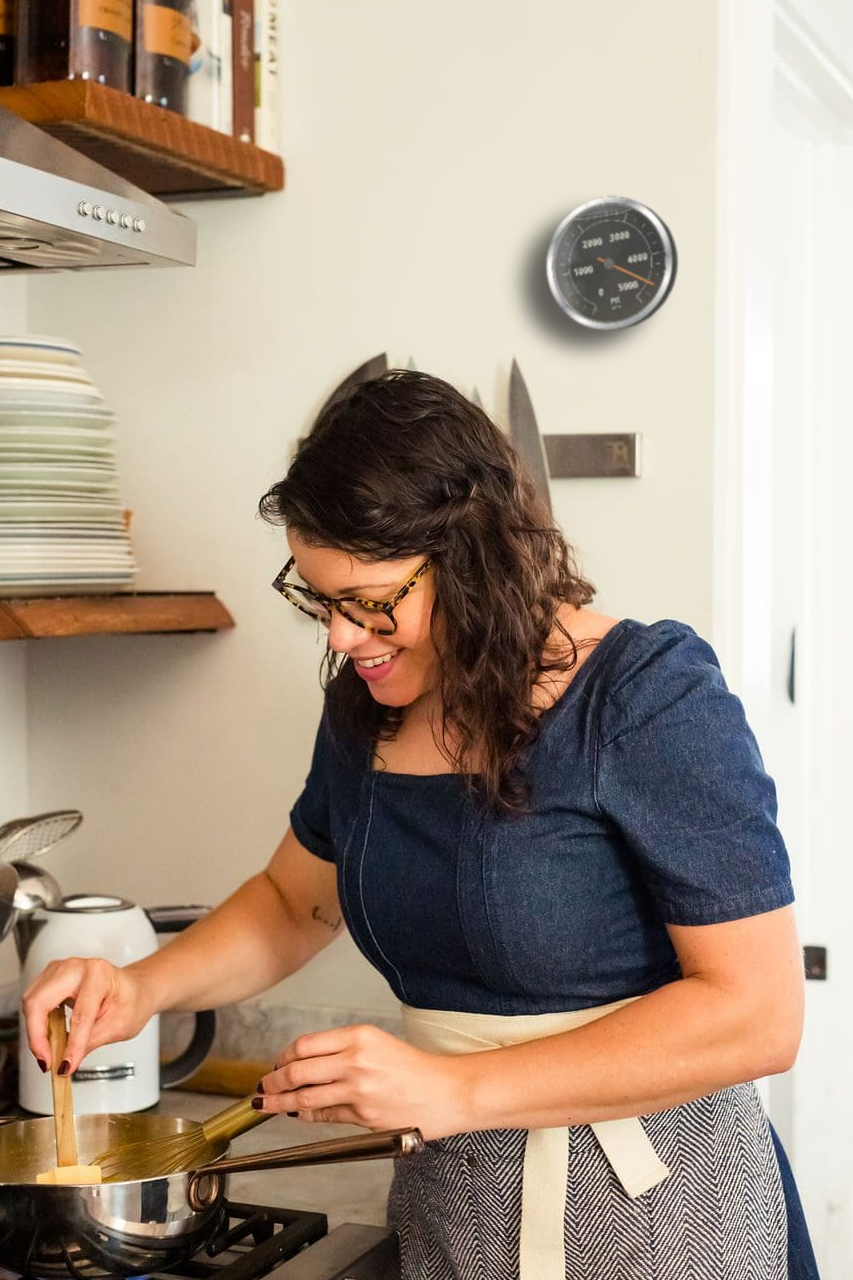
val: 4600 psi
